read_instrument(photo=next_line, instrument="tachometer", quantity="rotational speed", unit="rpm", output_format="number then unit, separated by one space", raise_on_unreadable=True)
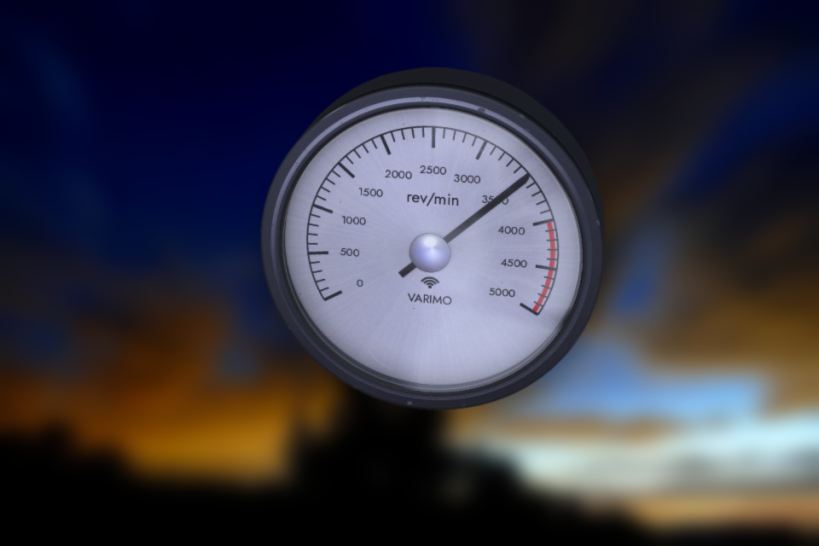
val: 3500 rpm
